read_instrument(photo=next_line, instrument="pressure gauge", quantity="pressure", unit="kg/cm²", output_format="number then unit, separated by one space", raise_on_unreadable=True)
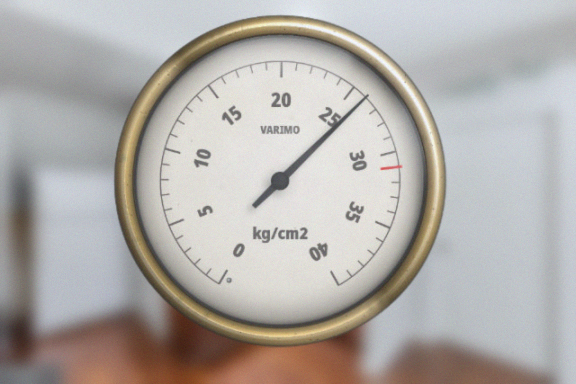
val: 26 kg/cm²
